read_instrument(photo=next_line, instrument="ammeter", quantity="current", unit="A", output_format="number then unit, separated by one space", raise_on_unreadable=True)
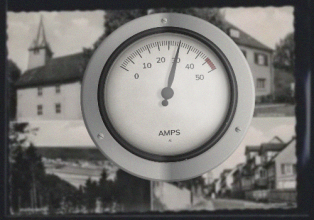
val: 30 A
